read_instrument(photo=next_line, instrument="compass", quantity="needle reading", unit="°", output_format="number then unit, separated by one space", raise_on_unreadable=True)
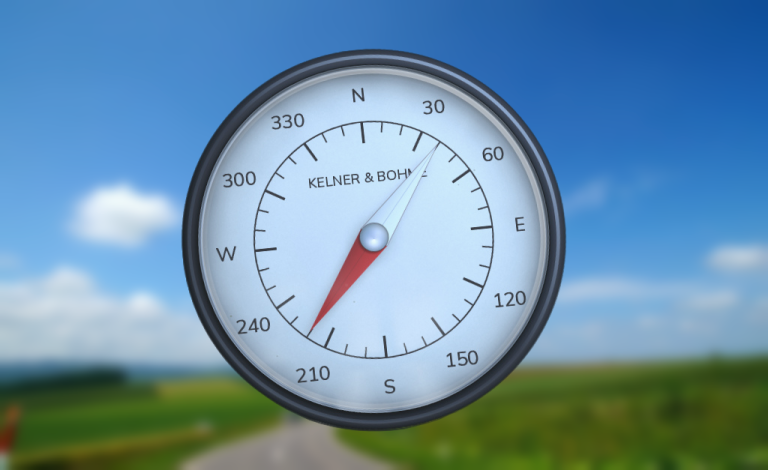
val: 220 °
